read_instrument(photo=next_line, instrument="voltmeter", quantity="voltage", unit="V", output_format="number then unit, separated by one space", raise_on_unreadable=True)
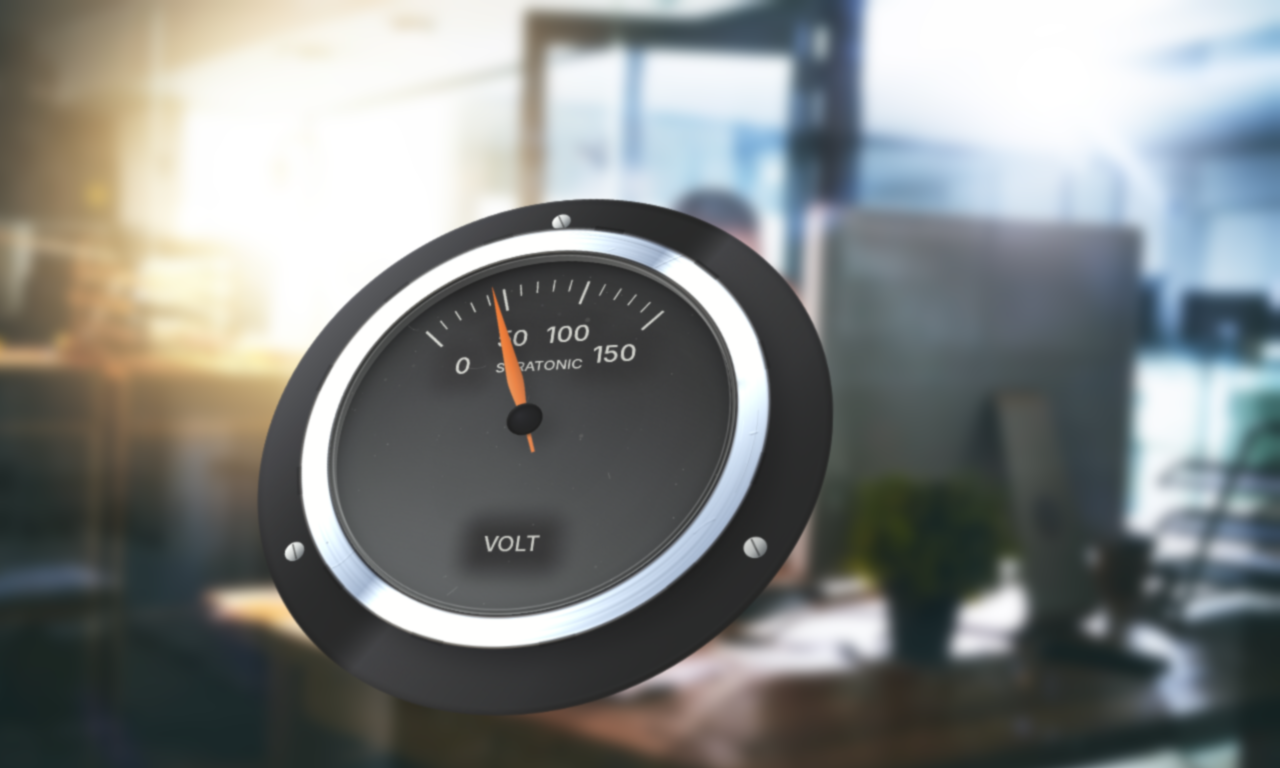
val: 45 V
